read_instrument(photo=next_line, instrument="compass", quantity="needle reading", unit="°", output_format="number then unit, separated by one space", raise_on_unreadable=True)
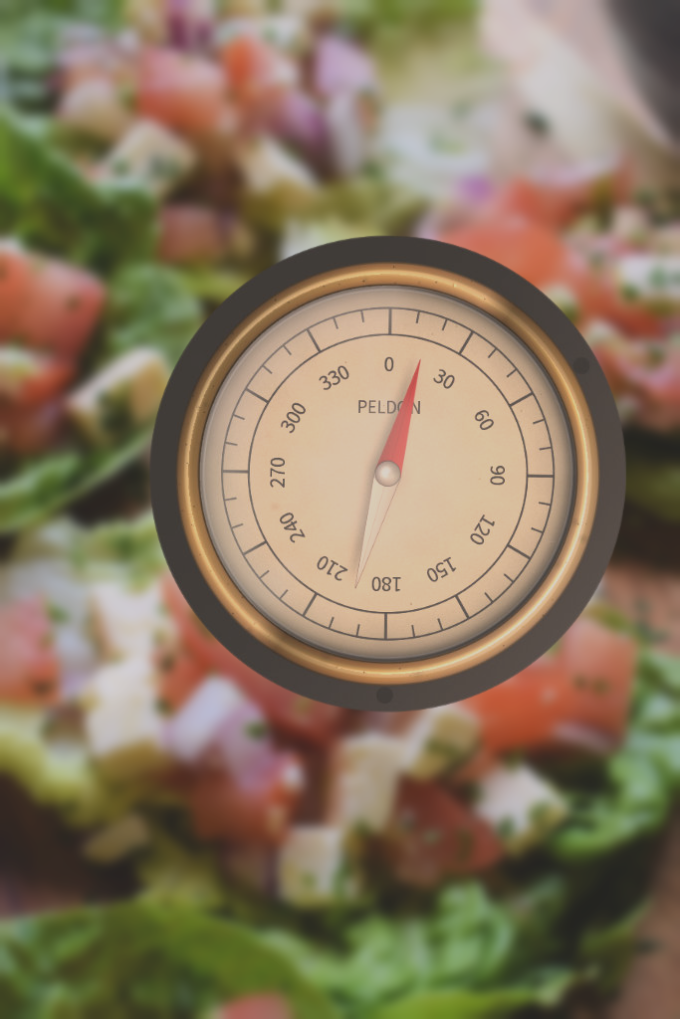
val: 15 °
